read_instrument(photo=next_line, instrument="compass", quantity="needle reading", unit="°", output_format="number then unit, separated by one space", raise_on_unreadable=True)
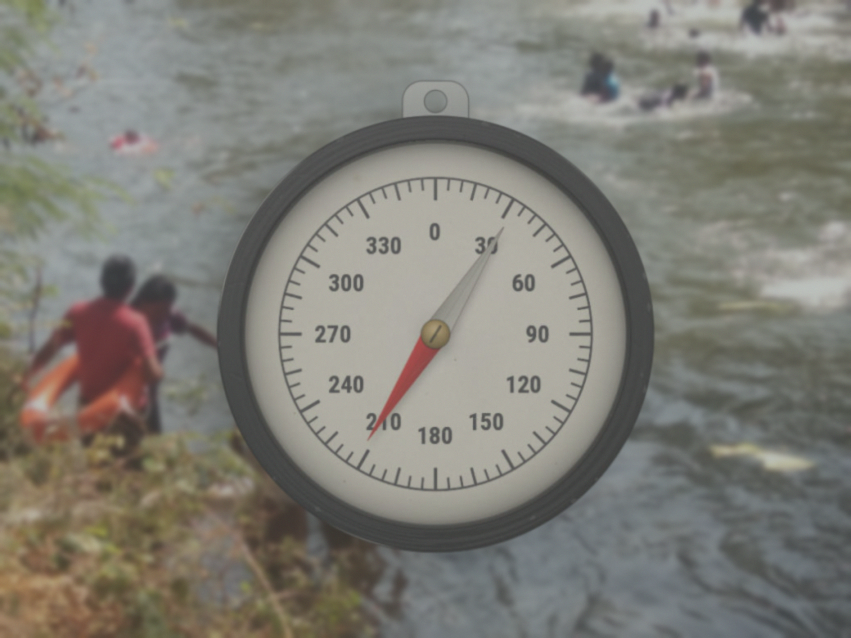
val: 212.5 °
